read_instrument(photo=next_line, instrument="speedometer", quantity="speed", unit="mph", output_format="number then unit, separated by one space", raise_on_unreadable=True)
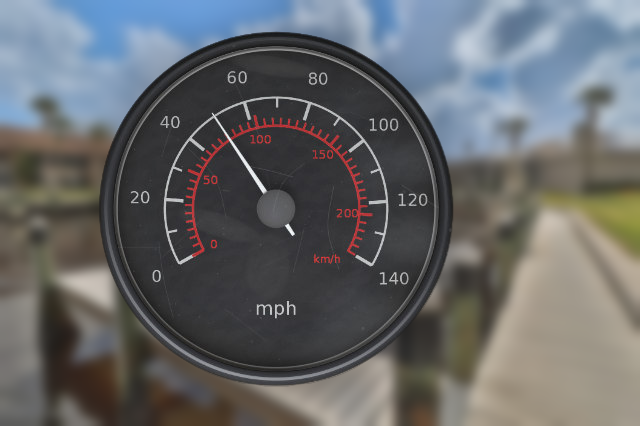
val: 50 mph
